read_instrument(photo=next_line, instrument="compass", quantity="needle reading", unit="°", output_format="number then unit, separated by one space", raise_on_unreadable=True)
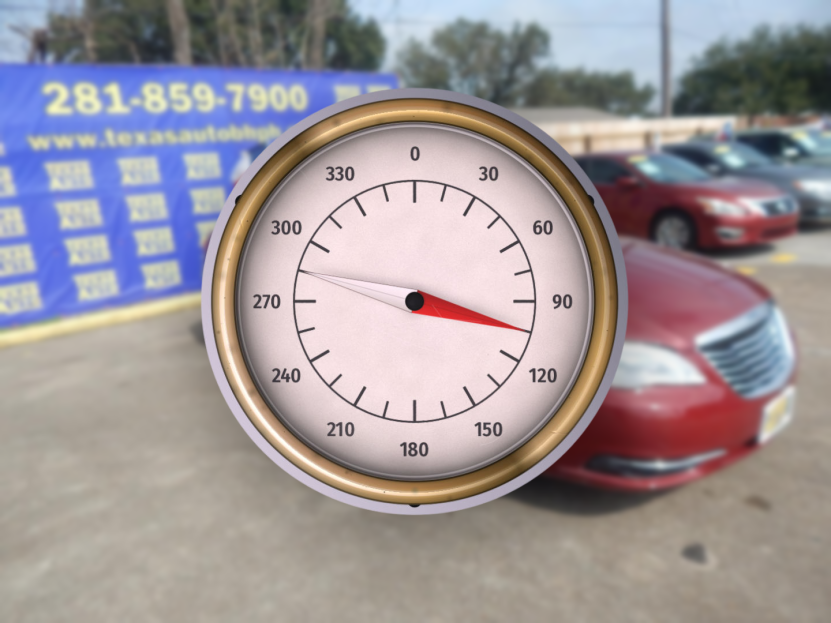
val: 105 °
